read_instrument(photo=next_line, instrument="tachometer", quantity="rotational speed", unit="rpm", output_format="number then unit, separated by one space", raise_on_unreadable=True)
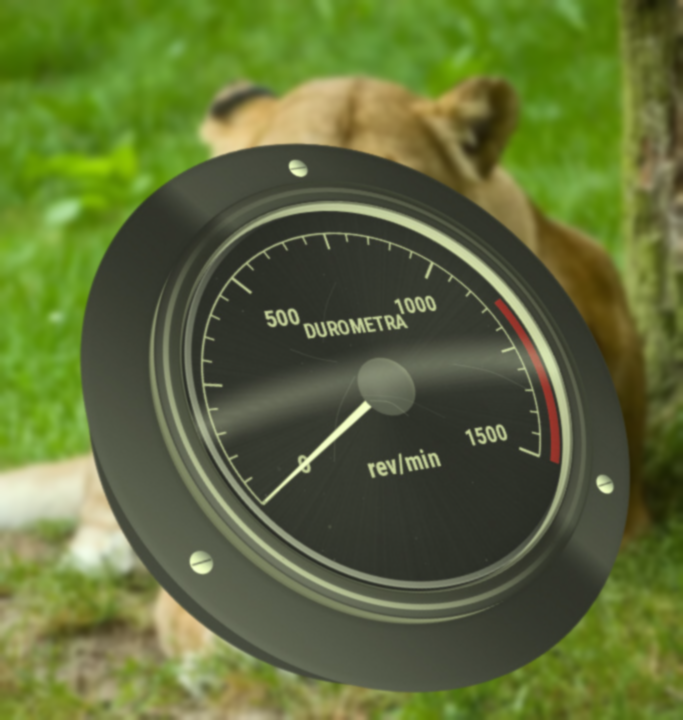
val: 0 rpm
